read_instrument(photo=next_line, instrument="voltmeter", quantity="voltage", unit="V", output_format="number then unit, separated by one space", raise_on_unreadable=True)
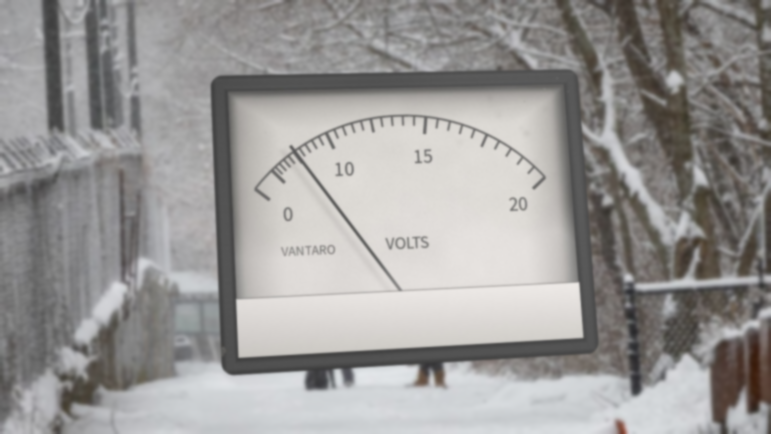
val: 7.5 V
